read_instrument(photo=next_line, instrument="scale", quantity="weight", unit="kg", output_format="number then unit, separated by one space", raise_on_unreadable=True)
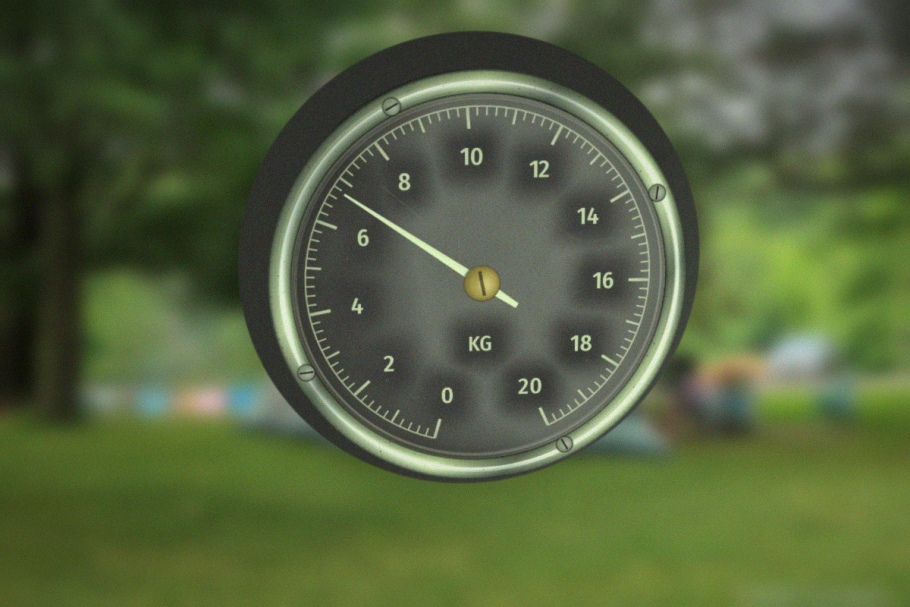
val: 6.8 kg
